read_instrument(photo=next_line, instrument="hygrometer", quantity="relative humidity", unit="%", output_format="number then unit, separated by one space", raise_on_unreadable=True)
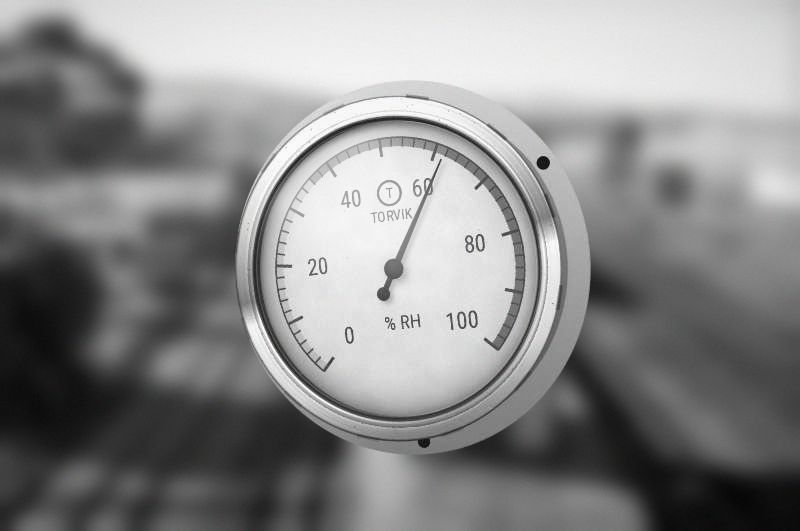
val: 62 %
